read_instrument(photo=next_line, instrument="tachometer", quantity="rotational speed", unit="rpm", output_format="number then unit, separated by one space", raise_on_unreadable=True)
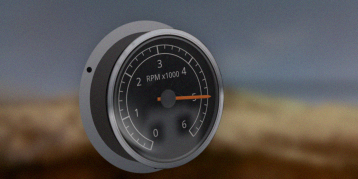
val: 5000 rpm
